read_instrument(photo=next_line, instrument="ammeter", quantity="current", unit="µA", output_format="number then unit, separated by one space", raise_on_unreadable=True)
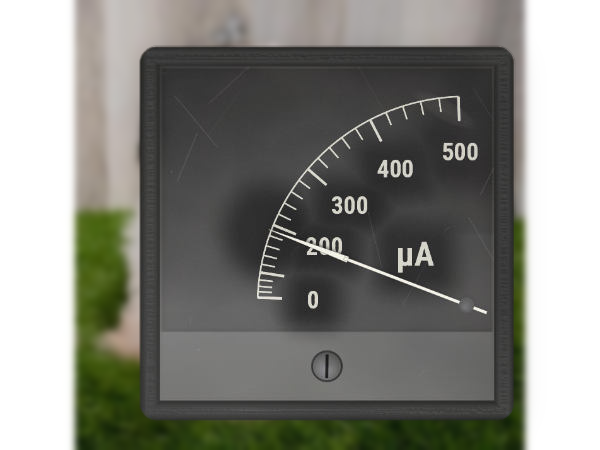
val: 190 µA
